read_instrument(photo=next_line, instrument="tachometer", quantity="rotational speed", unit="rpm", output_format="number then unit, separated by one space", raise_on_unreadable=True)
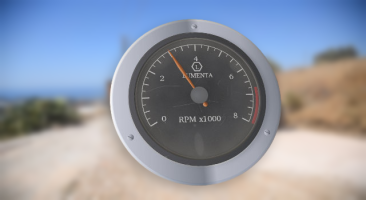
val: 3000 rpm
